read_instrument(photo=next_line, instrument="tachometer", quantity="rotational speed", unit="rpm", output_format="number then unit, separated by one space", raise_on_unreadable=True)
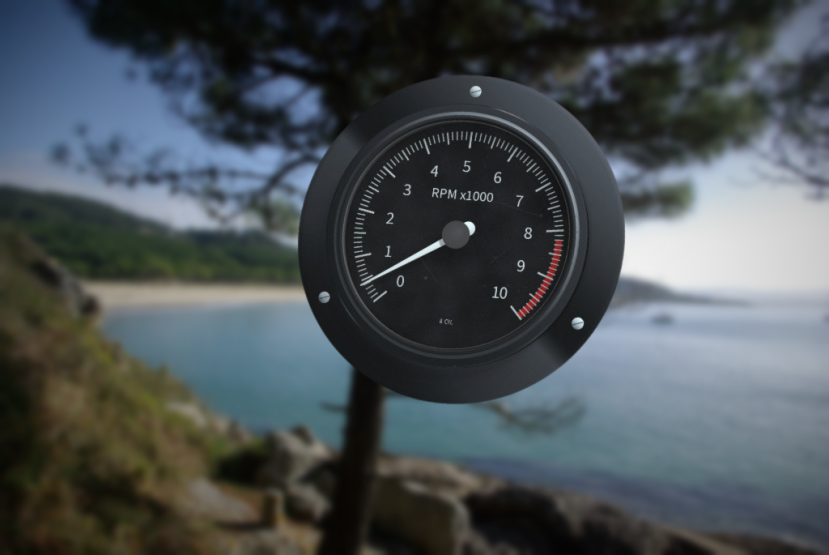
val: 400 rpm
